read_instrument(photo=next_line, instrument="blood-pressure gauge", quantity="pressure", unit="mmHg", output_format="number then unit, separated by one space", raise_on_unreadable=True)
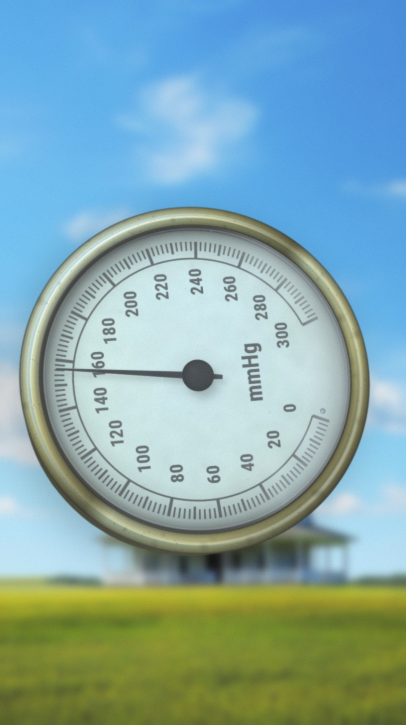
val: 156 mmHg
